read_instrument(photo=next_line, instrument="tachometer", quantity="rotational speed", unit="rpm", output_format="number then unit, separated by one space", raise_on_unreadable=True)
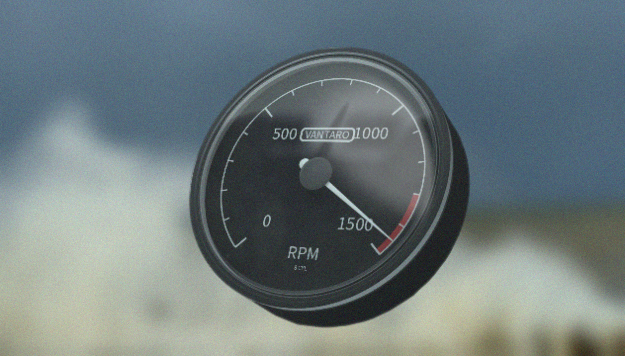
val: 1450 rpm
